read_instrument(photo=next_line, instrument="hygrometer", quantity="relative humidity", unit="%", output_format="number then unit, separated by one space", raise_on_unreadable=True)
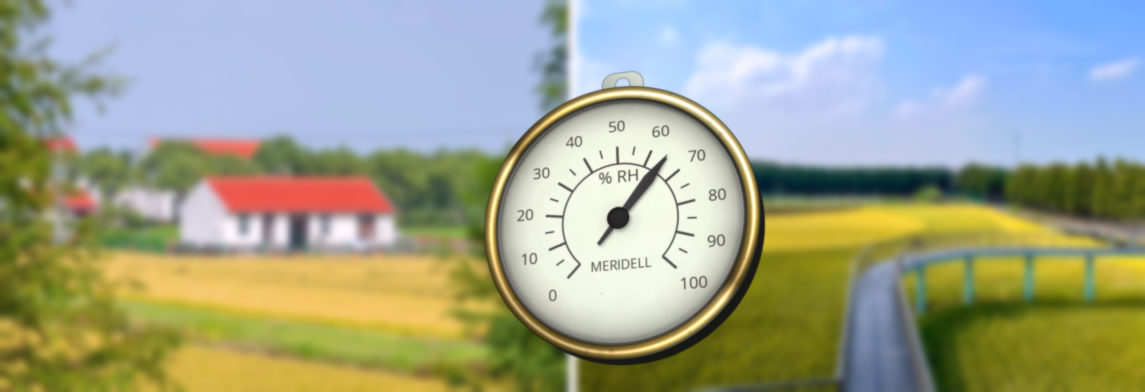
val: 65 %
